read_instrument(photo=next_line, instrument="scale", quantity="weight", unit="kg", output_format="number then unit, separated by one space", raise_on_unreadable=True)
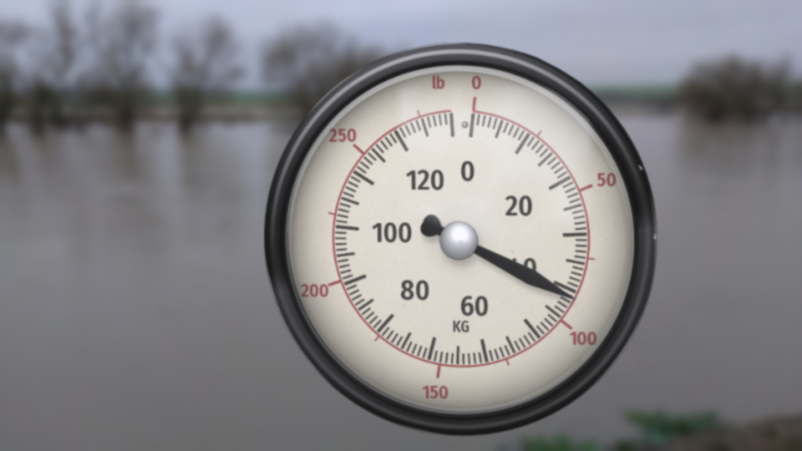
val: 41 kg
